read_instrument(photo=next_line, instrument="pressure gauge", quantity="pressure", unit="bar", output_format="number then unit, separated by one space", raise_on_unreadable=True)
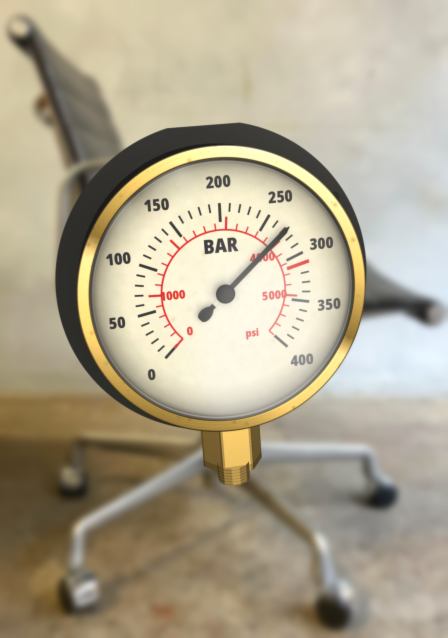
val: 270 bar
